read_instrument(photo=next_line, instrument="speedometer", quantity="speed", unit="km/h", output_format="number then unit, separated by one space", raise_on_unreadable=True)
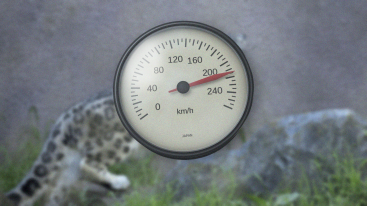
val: 215 km/h
